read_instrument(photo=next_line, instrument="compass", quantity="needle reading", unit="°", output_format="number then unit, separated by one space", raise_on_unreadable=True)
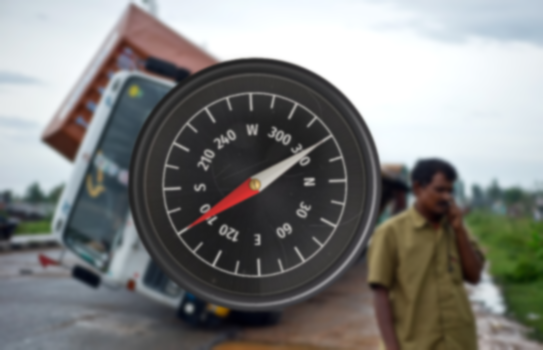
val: 150 °
